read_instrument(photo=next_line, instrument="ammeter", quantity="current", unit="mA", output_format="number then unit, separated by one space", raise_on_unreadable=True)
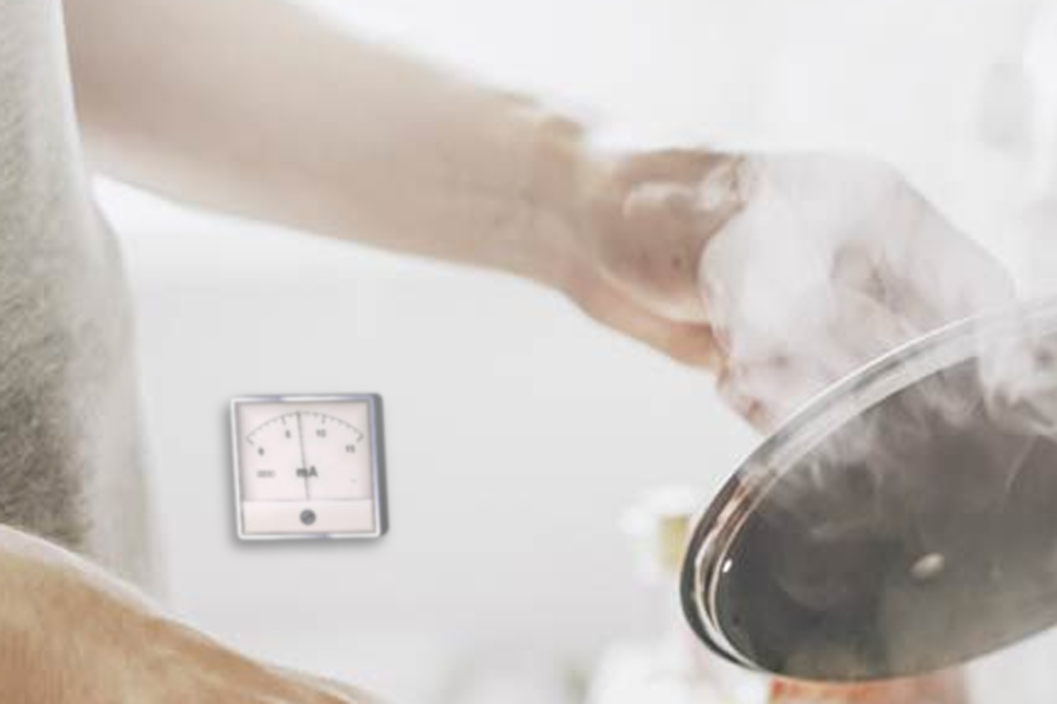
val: 7 mA
